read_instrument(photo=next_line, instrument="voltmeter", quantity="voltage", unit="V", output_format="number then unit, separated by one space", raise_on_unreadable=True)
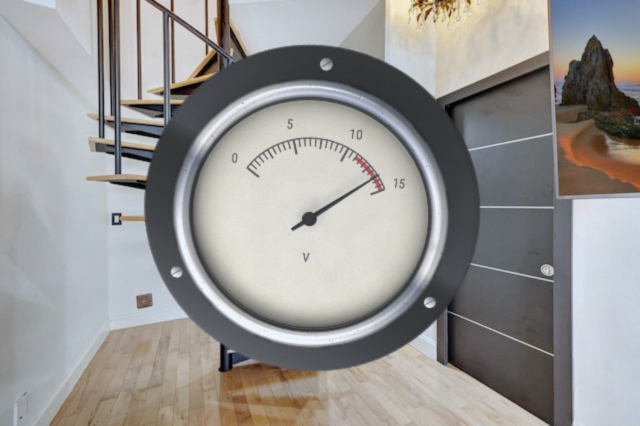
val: 13.5 V
